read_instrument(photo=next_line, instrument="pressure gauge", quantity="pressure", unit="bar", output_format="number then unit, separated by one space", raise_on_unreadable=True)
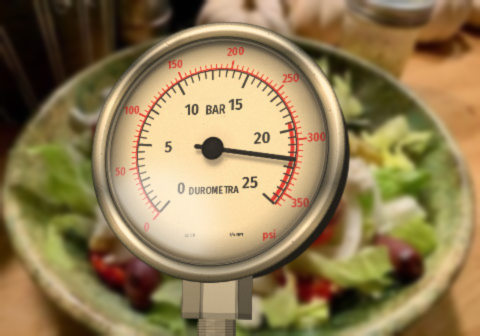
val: 22 bar
